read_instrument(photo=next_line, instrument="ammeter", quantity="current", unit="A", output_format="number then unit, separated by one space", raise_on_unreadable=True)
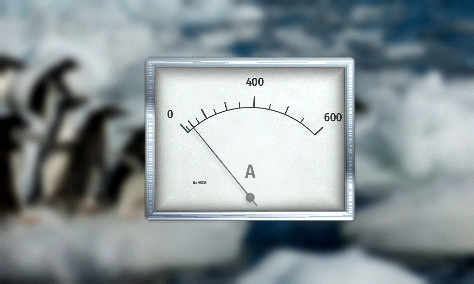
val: 100 A
